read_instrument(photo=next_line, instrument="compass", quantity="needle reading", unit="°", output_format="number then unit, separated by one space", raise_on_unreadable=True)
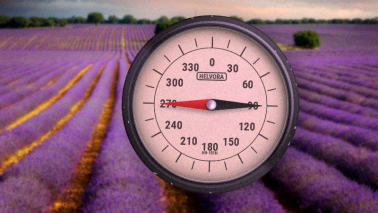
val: 270 °
